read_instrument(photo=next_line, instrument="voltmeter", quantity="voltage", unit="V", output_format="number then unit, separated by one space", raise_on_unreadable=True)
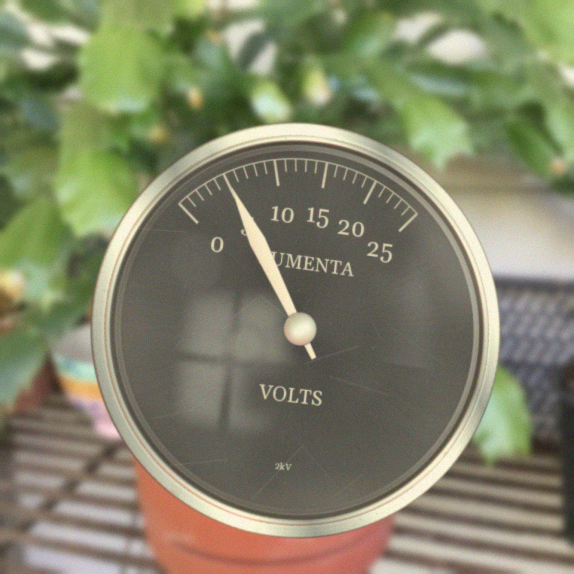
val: 5 V
